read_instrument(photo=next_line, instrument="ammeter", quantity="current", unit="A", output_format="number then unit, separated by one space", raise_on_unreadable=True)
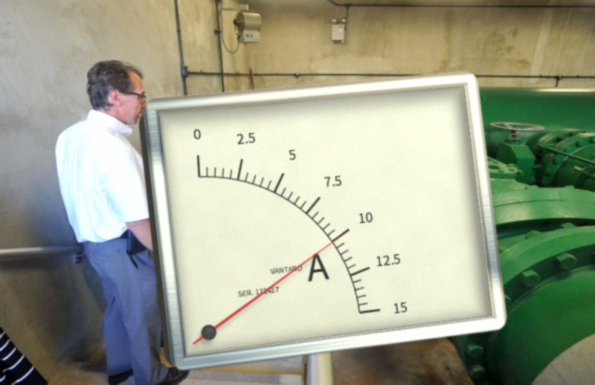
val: 10 A
